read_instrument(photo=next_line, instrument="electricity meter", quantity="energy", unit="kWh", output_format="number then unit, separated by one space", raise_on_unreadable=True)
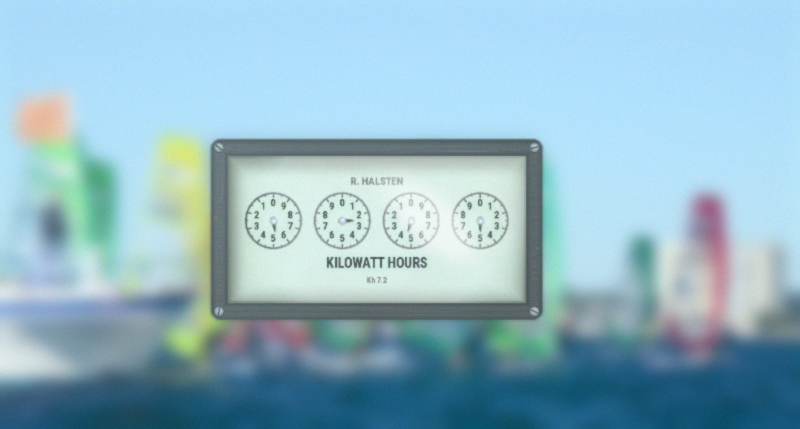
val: 5245 kWh
